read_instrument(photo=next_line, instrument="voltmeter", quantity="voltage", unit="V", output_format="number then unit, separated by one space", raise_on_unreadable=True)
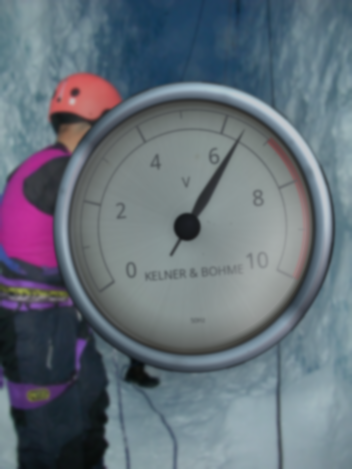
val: 6.5 V
